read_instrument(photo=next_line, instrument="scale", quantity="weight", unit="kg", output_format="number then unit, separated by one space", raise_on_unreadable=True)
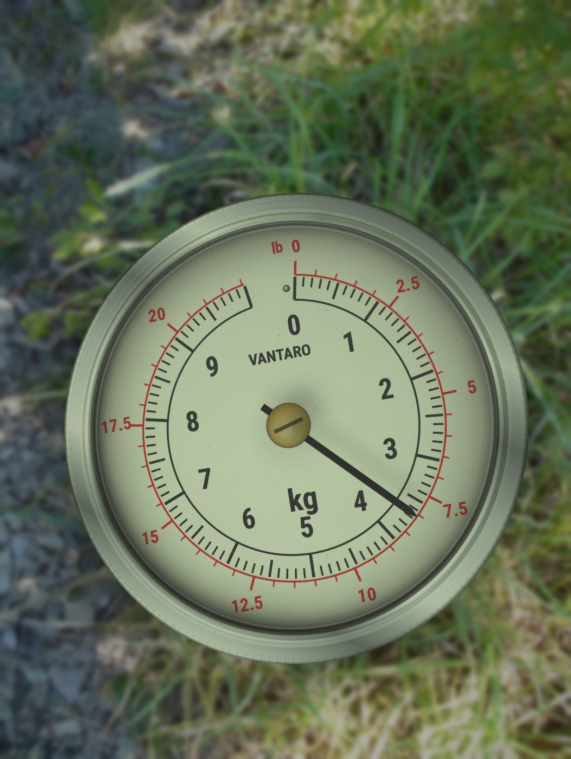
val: 3.65 kg
